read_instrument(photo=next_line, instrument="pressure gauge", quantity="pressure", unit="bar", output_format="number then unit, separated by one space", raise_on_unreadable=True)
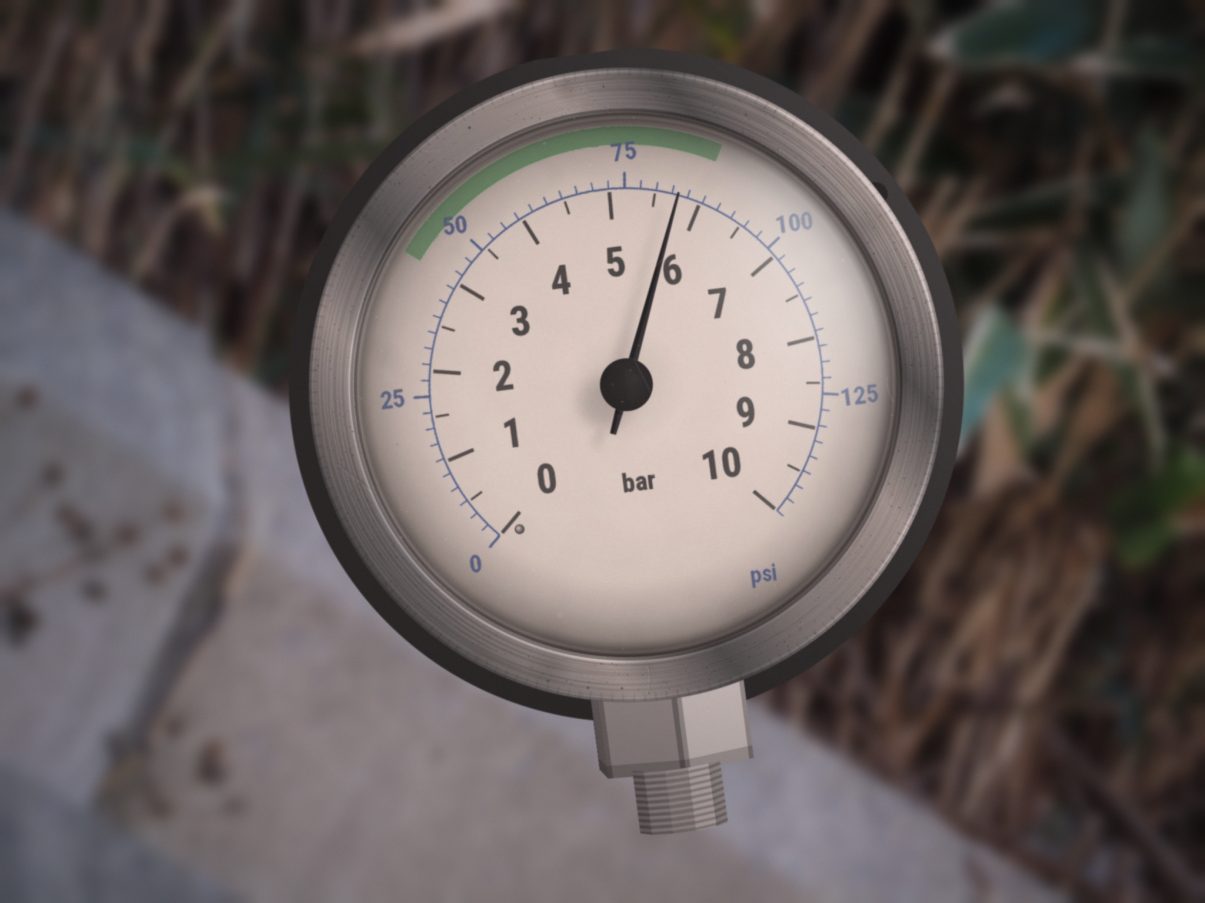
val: 5.75 bar
